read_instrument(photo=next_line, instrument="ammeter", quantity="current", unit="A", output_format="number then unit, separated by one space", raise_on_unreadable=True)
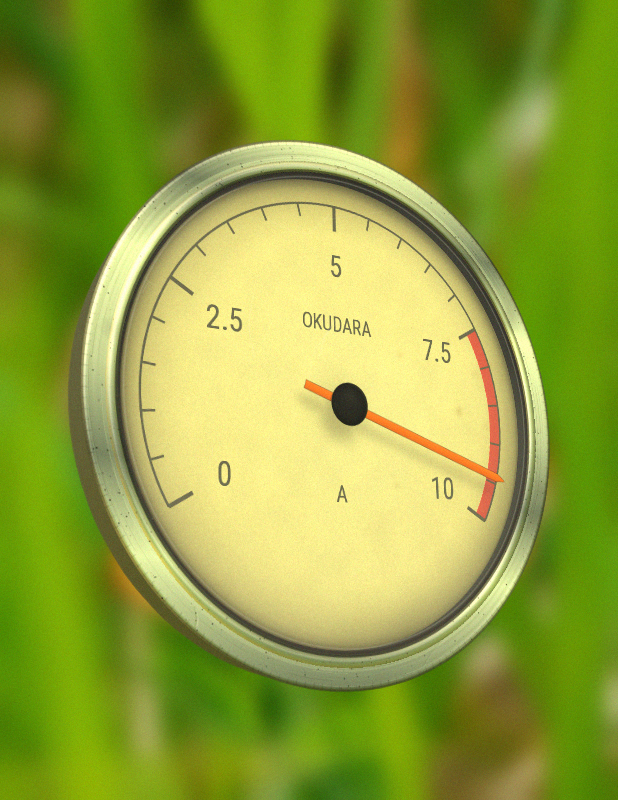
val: 9.5 A
